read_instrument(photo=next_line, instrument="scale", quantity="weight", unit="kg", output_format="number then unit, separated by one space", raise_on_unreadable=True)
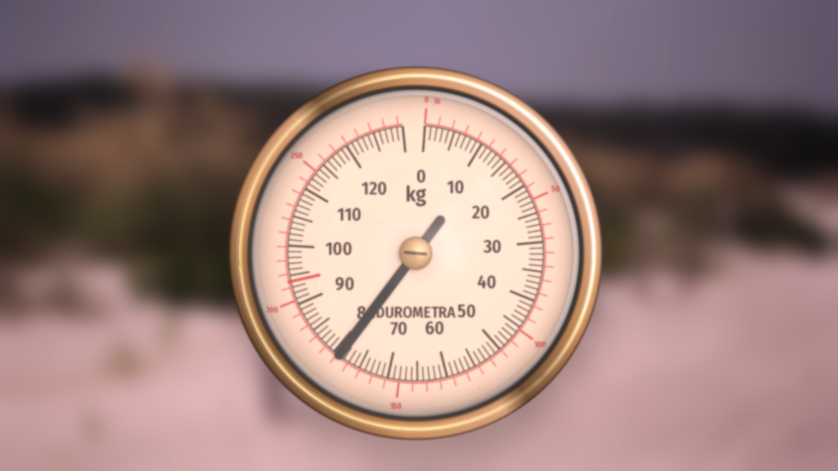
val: 79 kg
